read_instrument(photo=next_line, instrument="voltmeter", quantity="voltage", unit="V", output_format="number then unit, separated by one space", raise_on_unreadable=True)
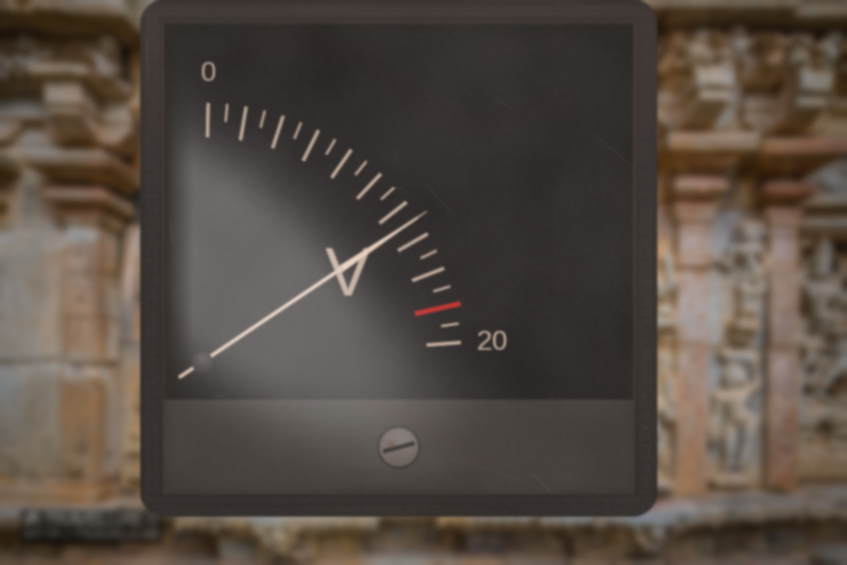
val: 13 V
